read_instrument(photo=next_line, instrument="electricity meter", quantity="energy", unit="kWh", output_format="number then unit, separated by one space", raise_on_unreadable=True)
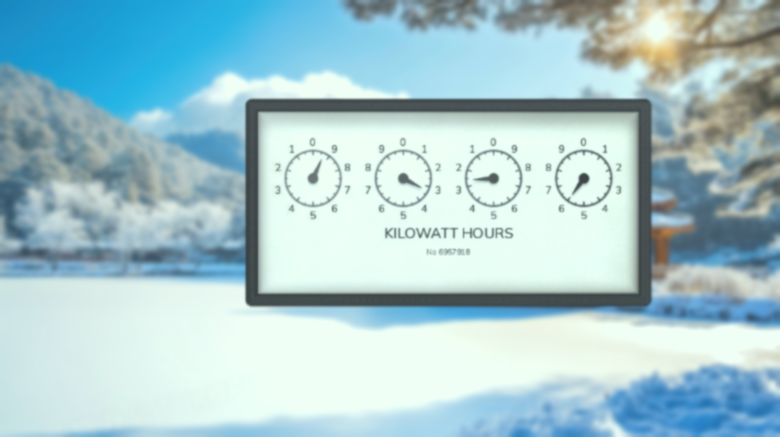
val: 9326 kWh
